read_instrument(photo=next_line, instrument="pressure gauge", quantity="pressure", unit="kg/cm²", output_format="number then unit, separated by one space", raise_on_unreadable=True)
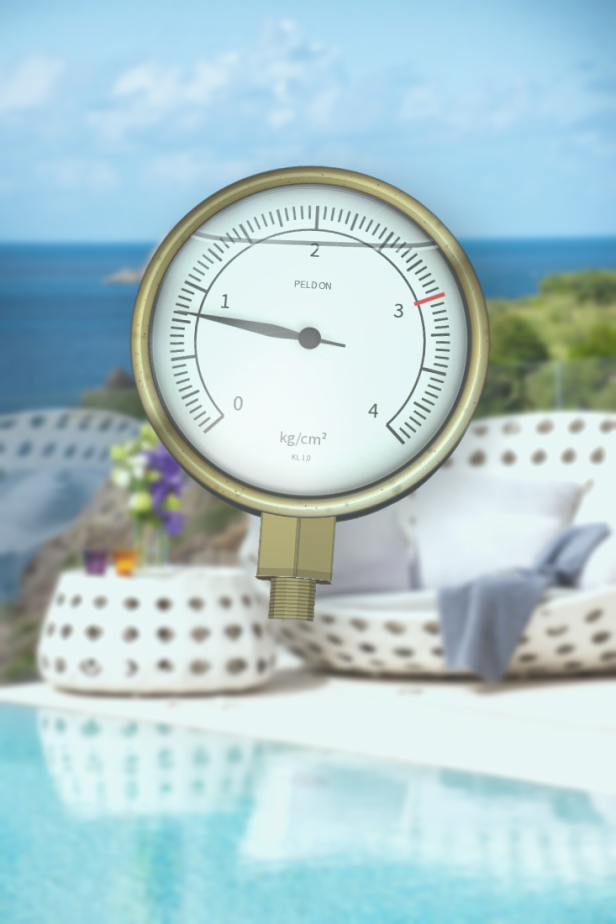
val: 0.8 kg/cm²
